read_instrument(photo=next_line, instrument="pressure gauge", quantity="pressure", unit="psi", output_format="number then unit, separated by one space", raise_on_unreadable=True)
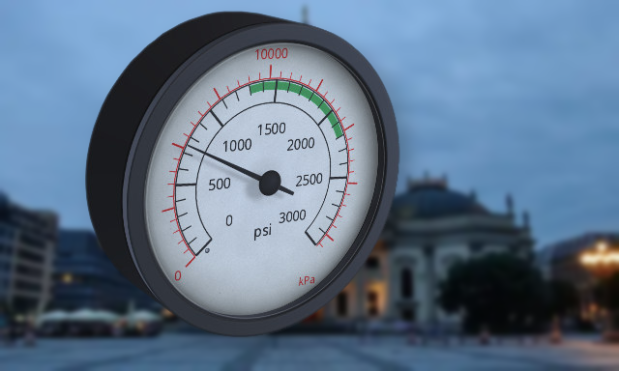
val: 750 psi
